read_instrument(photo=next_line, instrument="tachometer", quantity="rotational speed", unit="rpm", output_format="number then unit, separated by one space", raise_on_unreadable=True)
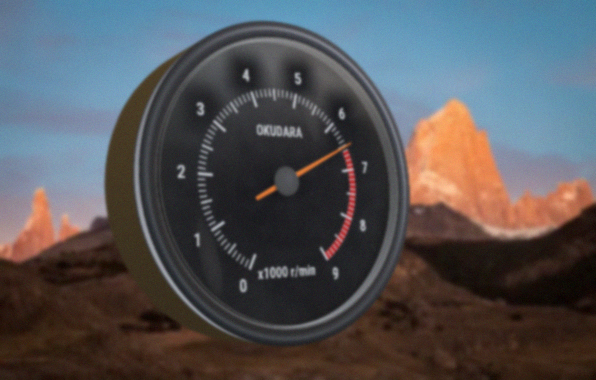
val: 6500 rpm
